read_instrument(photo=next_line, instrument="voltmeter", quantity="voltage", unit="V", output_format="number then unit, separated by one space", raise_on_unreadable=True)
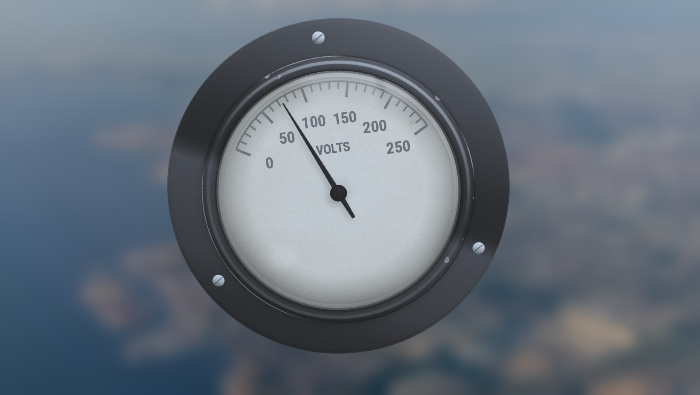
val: 75 V
